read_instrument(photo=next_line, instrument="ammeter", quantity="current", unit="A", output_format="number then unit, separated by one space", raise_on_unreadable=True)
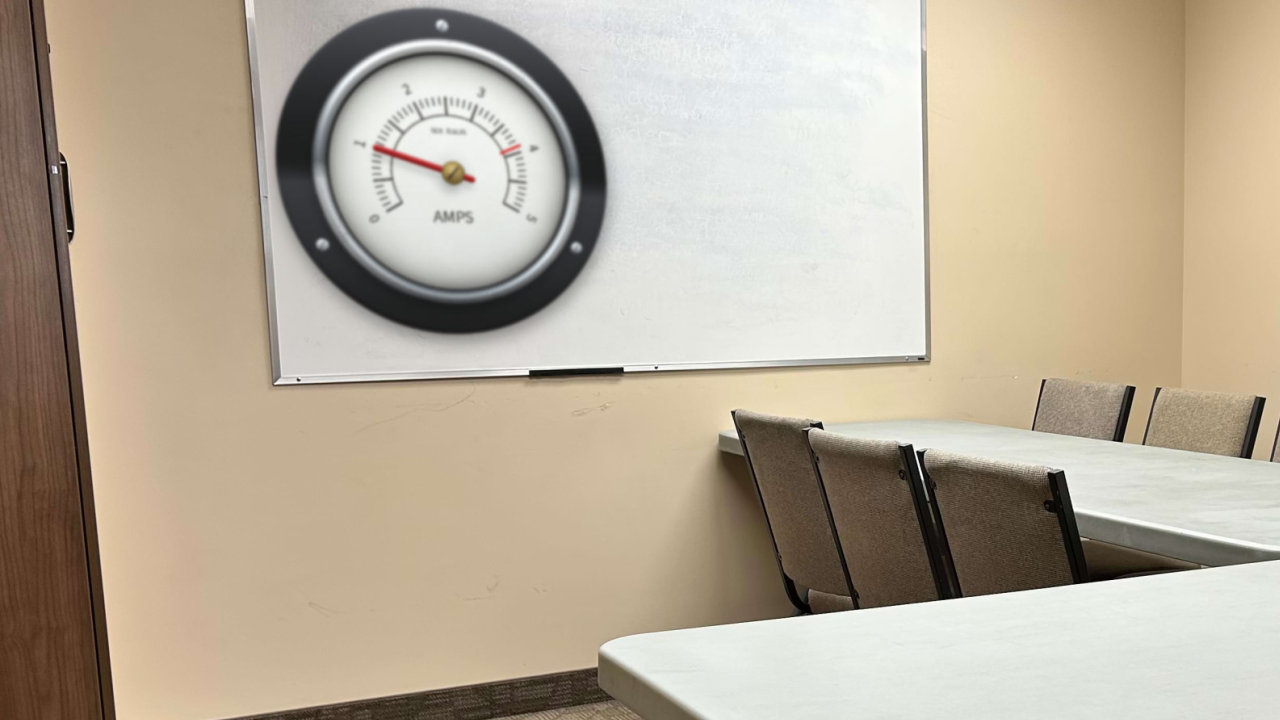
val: 1 A
